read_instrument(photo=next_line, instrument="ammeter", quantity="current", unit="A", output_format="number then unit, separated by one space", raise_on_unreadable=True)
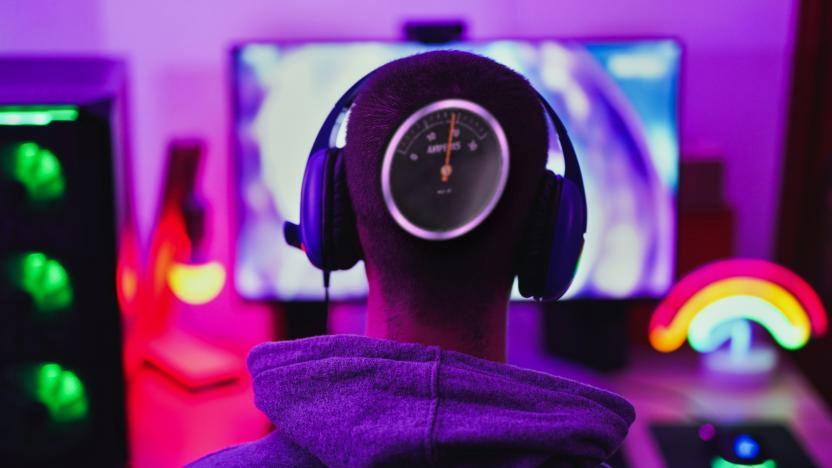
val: 18 A
